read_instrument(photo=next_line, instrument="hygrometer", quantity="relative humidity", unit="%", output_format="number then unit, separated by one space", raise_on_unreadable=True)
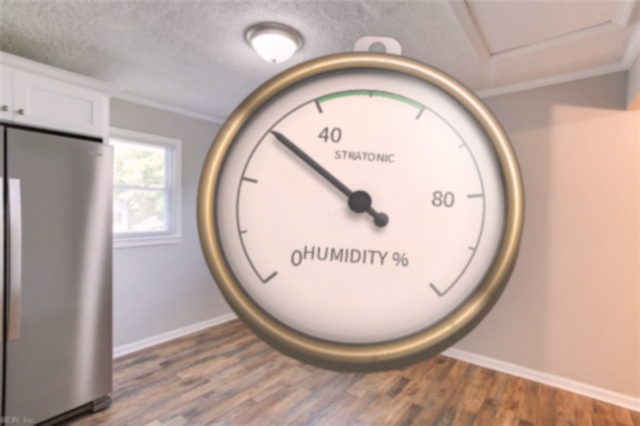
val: 30 %
